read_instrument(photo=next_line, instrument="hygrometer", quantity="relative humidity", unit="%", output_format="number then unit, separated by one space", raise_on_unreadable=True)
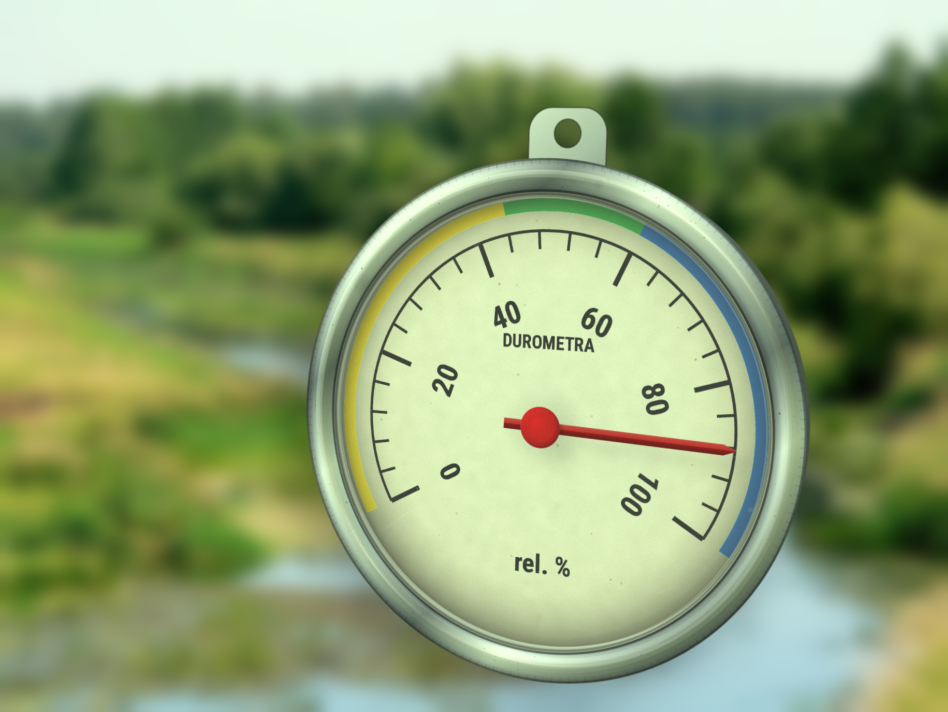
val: 88 %
